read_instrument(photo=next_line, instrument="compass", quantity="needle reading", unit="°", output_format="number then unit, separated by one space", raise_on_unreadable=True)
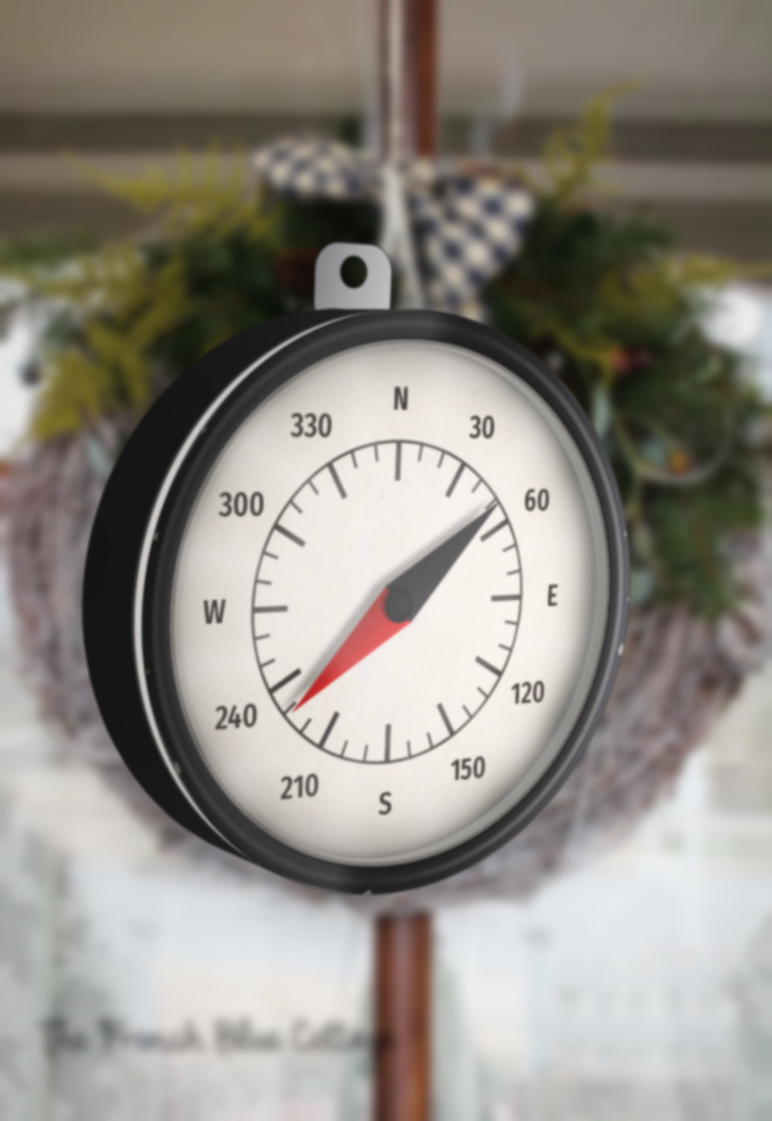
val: 230 °
